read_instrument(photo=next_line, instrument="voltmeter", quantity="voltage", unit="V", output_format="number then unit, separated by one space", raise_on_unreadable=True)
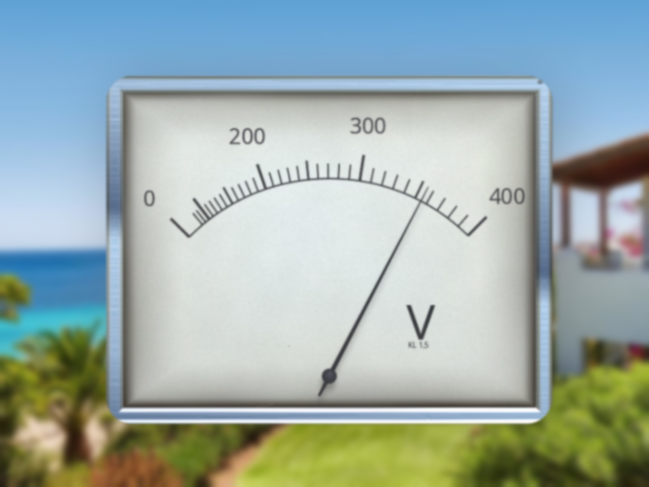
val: 355 V
